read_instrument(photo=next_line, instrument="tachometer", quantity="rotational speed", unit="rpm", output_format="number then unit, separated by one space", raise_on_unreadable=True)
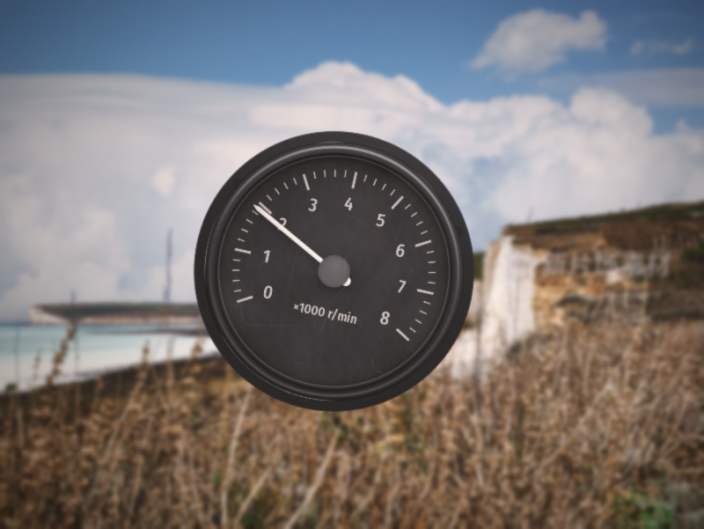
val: 1900 rpm
